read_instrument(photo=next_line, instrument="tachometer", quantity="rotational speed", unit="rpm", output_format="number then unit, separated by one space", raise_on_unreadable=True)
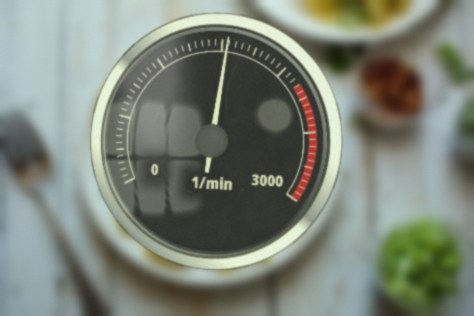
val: 1550 rpm
